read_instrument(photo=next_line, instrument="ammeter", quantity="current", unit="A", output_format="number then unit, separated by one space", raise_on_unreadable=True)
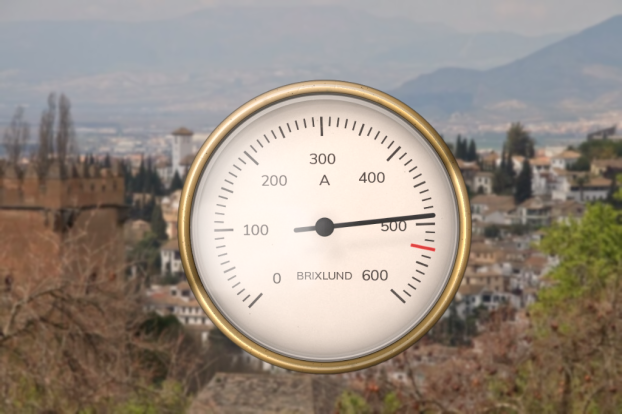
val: 490 A
